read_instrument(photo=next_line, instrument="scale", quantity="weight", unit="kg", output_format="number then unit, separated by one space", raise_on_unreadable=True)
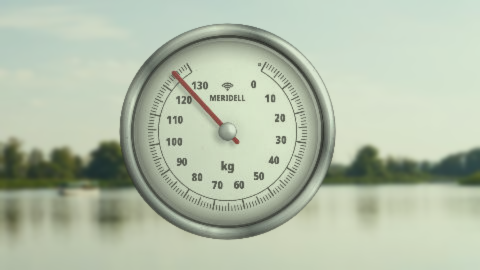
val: 125 kg
